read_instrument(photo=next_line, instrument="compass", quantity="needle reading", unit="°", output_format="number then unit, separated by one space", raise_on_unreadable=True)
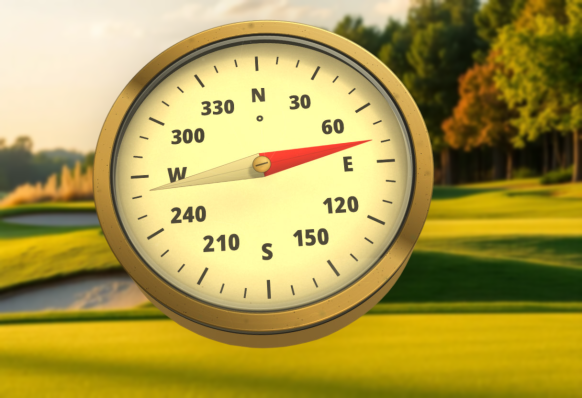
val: 80 °
